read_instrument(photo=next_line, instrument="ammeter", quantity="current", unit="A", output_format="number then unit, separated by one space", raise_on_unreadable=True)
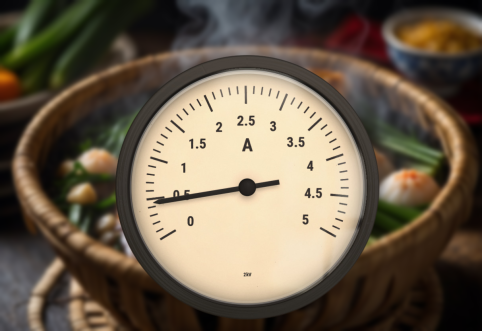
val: 0.45 A
